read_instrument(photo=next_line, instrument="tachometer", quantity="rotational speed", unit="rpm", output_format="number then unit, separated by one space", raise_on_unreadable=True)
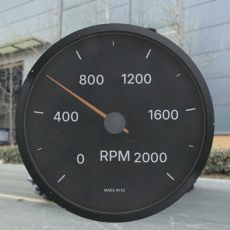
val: 600 rpm
